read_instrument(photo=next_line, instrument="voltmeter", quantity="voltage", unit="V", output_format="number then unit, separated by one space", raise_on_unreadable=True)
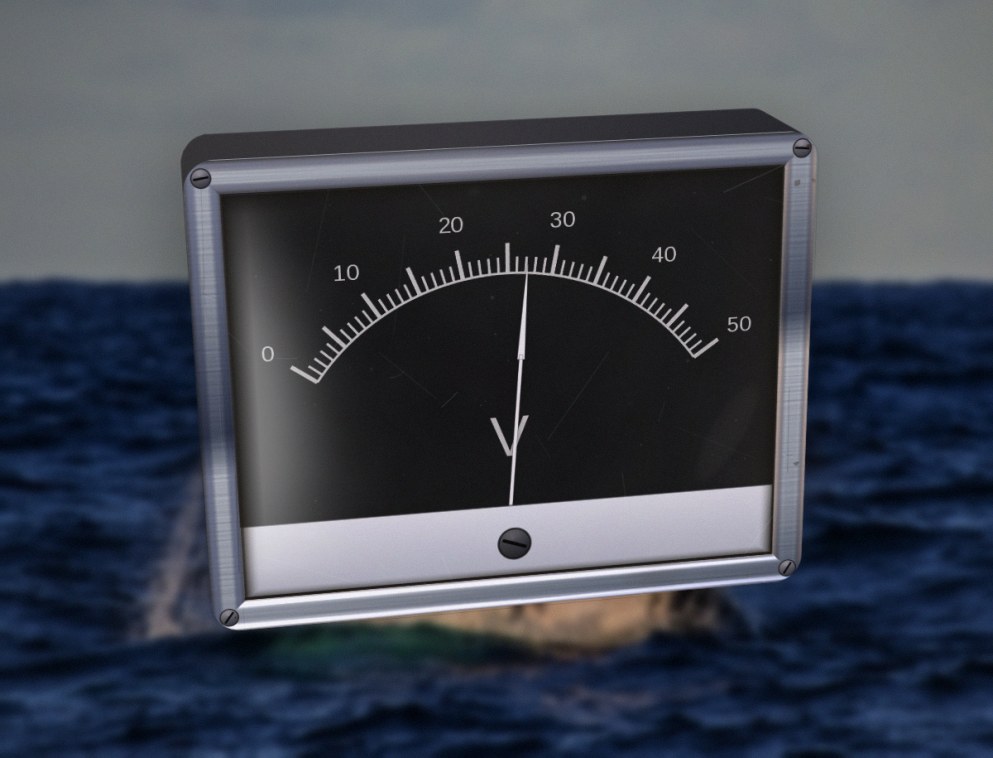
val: 27 V
